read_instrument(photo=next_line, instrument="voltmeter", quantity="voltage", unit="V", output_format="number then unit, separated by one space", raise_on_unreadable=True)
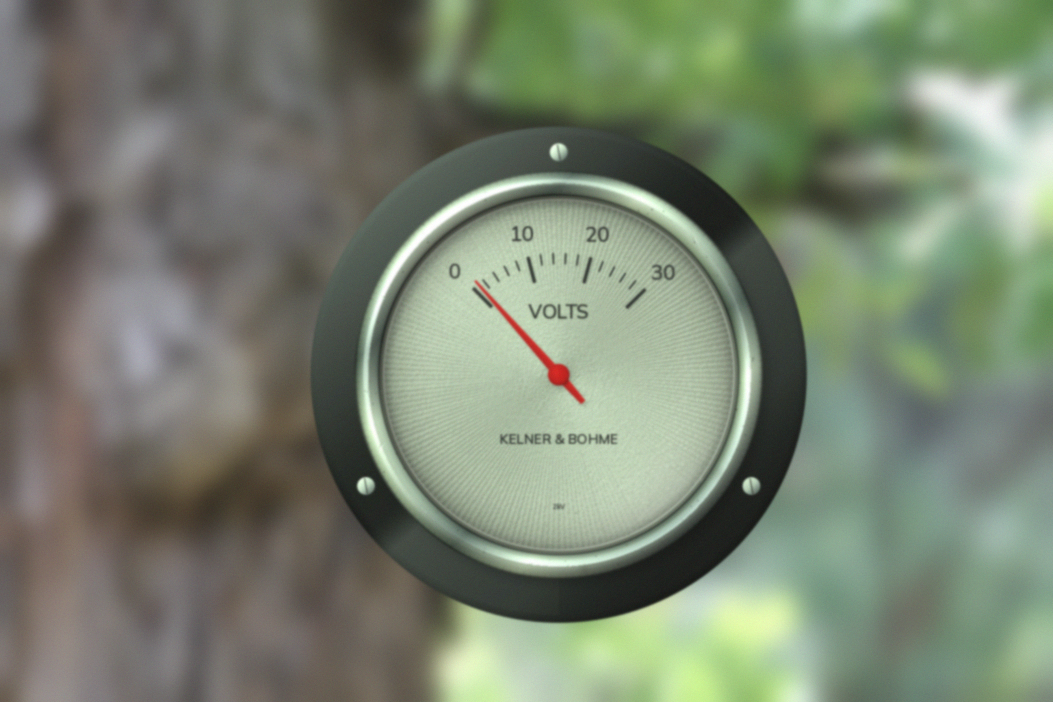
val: 1 V
